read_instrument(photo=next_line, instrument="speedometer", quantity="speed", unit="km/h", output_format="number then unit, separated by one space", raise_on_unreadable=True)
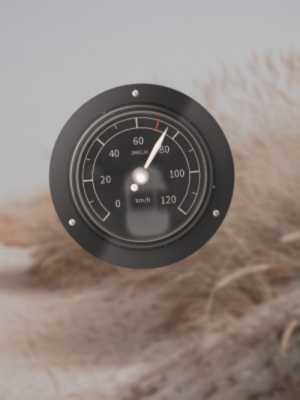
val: 75 km/h
